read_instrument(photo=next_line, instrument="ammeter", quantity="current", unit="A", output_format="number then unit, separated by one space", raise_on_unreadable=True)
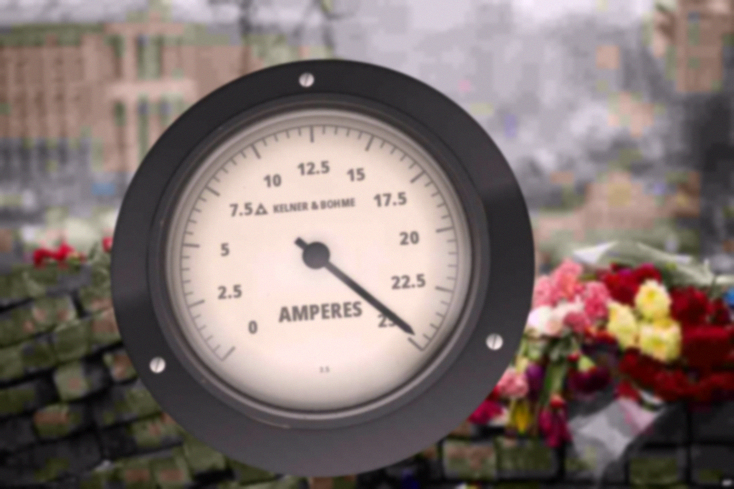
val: 24.75 A
